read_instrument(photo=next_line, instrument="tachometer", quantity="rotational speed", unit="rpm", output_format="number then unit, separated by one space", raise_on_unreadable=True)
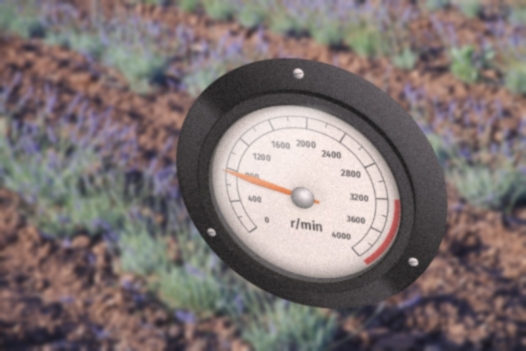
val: 800 rpm
